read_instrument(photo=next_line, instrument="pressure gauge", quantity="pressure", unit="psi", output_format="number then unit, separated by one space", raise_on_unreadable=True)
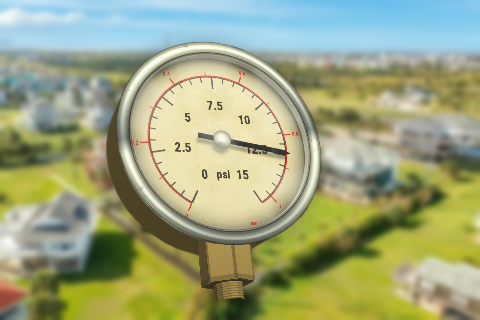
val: 12.5 psi
